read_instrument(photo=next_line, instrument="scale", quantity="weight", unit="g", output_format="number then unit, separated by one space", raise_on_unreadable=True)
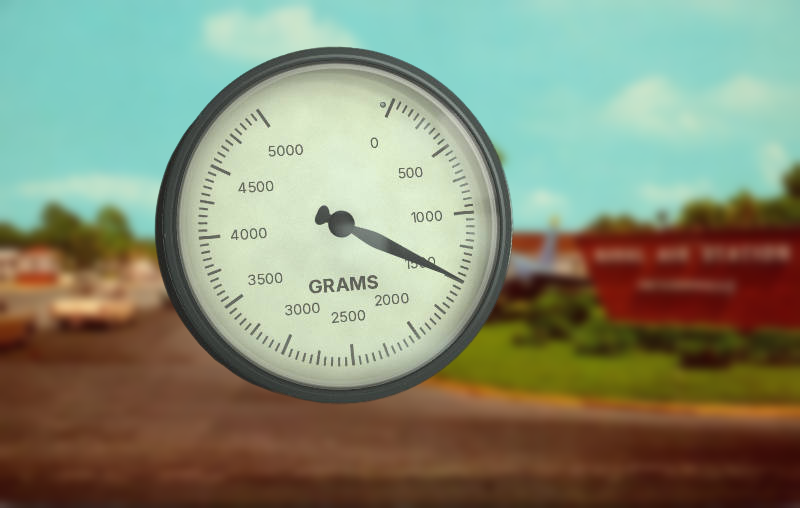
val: 1500 g
